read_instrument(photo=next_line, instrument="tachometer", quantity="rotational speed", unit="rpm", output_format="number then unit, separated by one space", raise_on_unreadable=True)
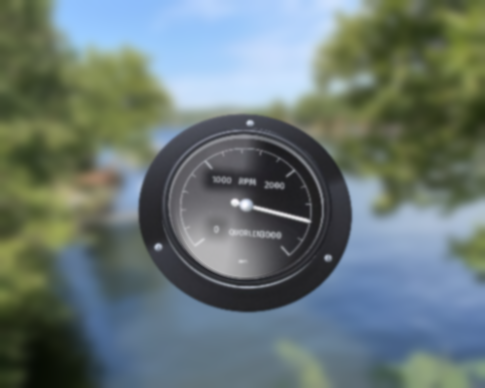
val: 2600 rpm
